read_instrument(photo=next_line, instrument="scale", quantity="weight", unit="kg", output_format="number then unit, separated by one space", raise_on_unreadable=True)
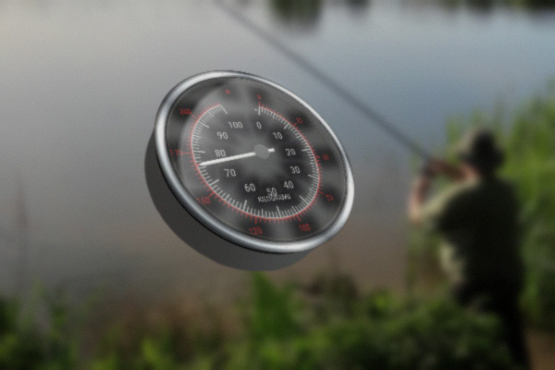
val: 75 kg
